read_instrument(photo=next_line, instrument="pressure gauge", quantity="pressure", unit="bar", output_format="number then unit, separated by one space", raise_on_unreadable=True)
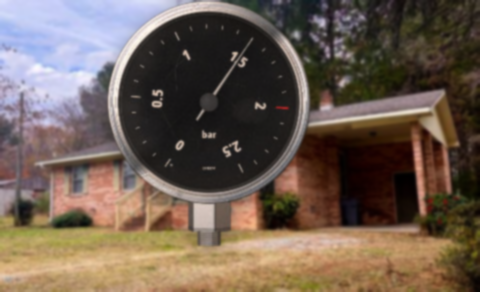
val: 1.5 bar
